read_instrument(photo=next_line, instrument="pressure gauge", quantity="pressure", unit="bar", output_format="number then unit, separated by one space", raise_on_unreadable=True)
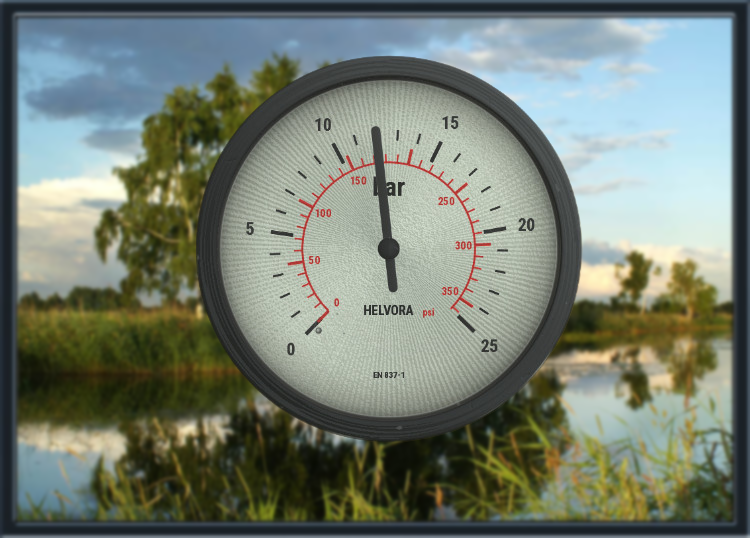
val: 12 bar
